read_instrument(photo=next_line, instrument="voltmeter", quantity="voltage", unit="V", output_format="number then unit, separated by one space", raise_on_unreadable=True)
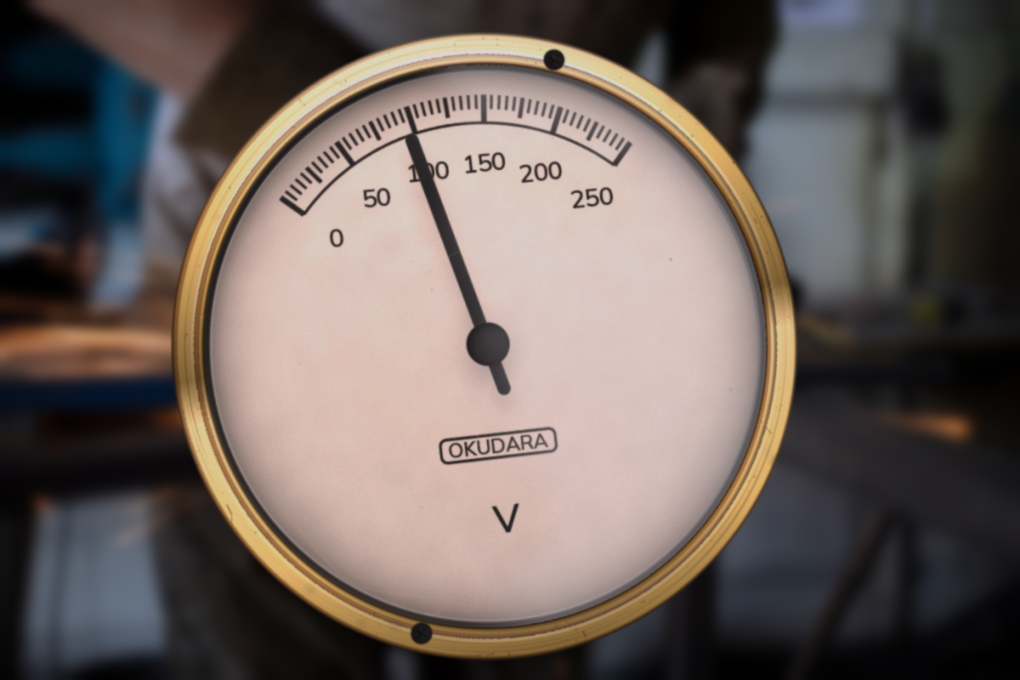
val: 95 V
